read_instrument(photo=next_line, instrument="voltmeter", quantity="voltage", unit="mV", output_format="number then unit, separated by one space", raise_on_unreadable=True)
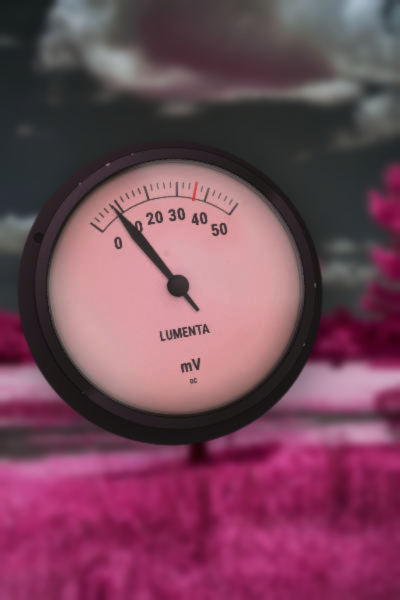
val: 8 mV
